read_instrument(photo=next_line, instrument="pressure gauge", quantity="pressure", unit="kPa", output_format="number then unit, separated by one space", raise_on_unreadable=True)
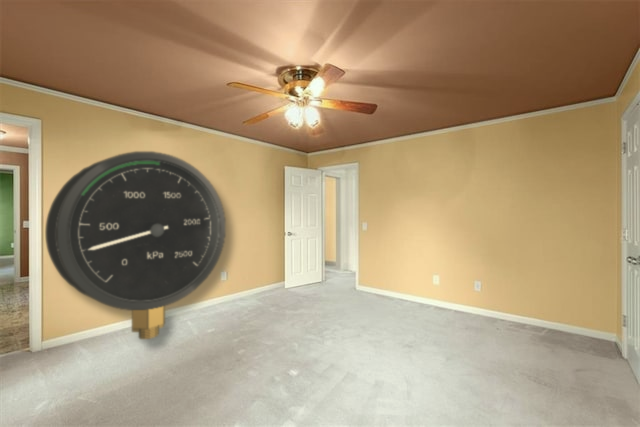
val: 300 kPa
